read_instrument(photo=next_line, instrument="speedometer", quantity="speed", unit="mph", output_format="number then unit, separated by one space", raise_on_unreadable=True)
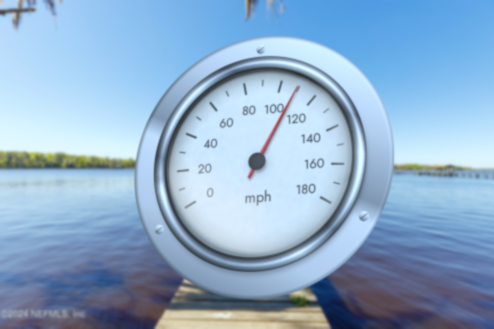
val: 110 mph
